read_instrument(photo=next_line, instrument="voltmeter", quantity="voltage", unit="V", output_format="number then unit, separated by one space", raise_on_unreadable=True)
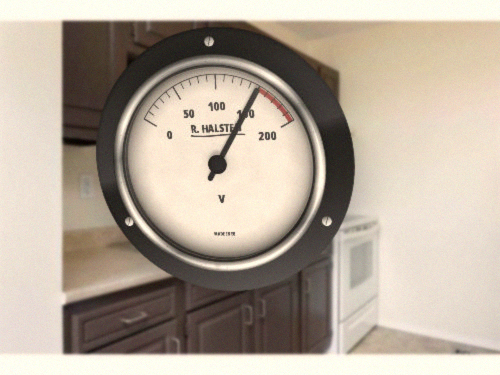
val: 150 V
